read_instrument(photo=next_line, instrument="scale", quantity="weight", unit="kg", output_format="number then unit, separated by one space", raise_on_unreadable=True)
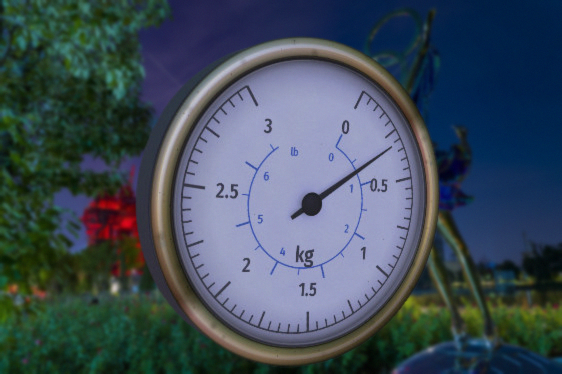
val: 0.3 kg
